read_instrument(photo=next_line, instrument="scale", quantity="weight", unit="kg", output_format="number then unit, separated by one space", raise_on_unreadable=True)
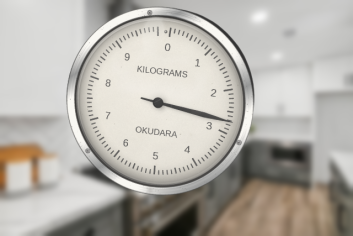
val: 2.7 kg
